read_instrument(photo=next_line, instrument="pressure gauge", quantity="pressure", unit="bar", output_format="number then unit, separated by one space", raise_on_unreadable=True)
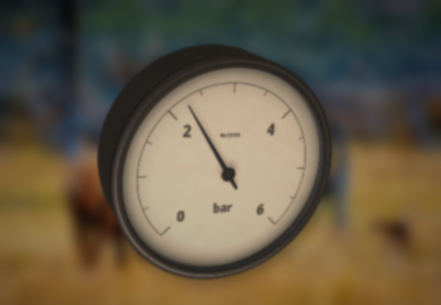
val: 2.25 bar
